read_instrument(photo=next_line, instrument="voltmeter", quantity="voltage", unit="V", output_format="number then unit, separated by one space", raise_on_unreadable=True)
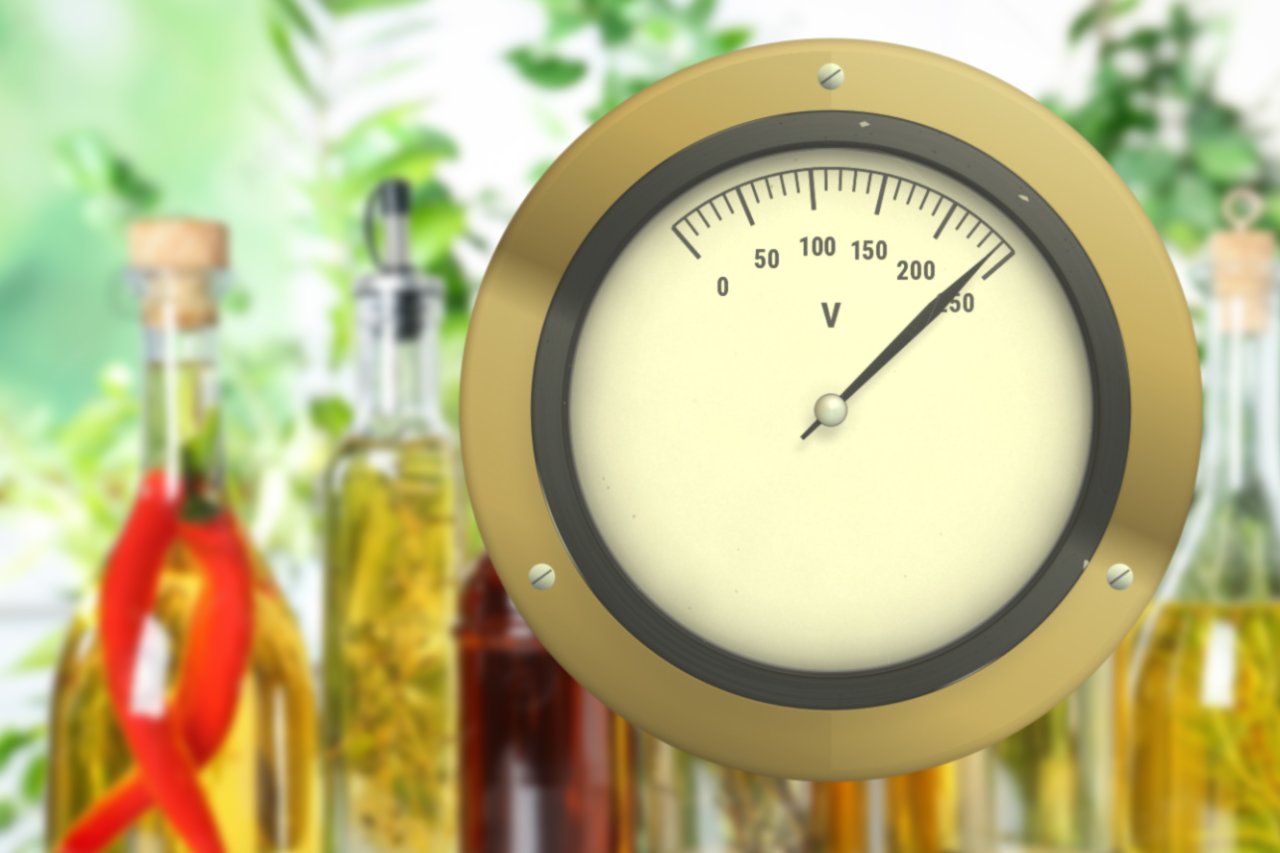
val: 240 V
